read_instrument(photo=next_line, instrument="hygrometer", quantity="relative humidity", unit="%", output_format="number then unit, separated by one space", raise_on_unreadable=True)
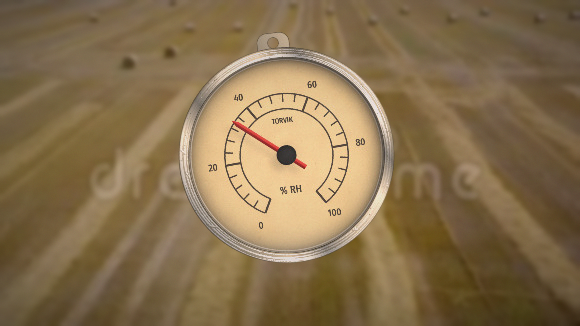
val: 34 %
